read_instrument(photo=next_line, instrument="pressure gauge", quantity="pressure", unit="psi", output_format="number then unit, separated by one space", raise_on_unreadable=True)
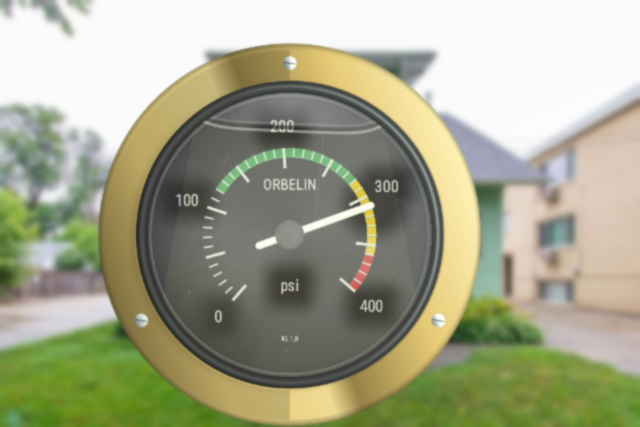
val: 310 psi
